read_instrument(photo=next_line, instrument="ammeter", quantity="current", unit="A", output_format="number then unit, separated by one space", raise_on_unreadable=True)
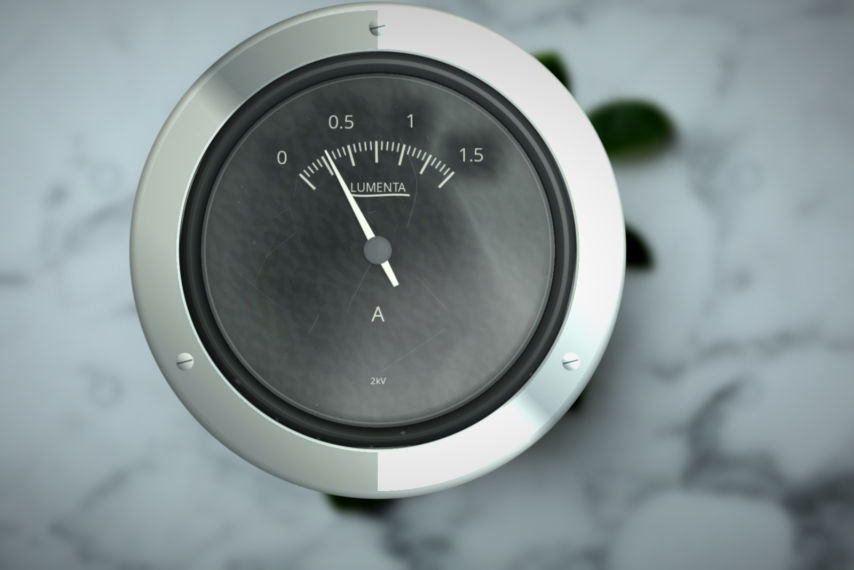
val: 0.3 A
